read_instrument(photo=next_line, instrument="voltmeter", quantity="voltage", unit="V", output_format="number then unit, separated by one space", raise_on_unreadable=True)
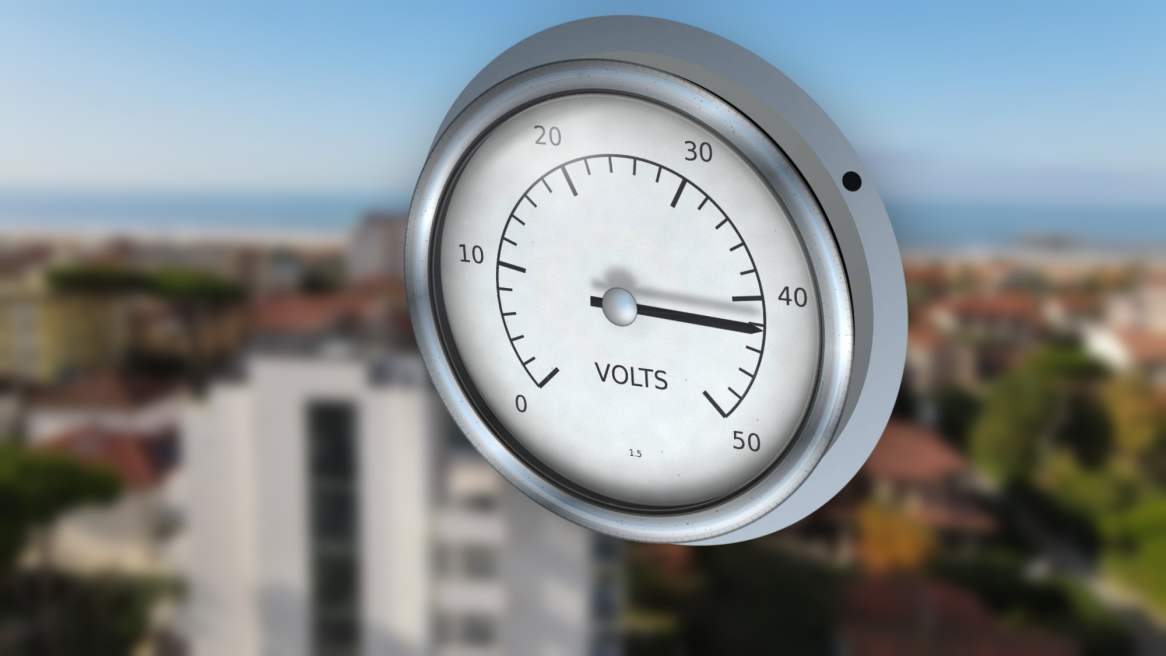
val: 42 V
